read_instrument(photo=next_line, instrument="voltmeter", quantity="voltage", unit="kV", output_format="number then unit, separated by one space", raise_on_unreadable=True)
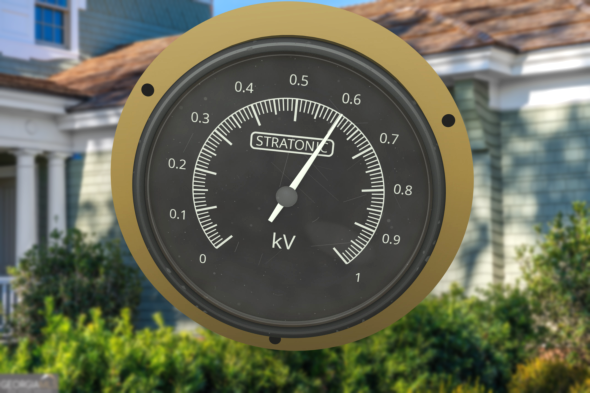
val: 0.6 kV
